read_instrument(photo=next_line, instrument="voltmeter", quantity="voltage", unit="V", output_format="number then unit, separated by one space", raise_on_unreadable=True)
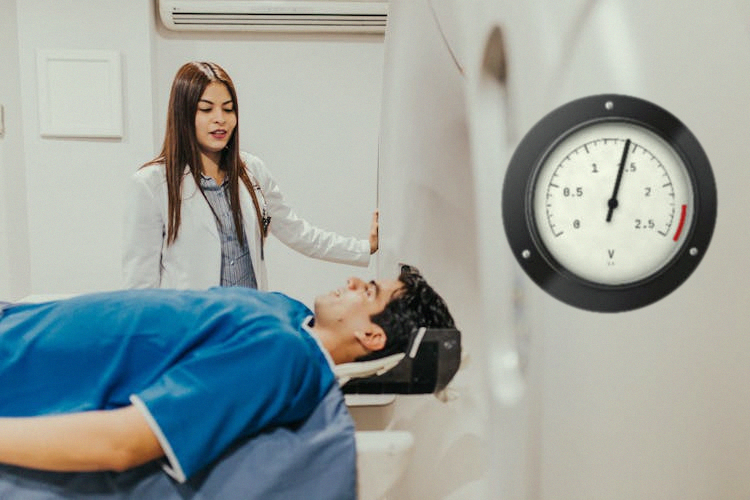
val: 1.4 V
